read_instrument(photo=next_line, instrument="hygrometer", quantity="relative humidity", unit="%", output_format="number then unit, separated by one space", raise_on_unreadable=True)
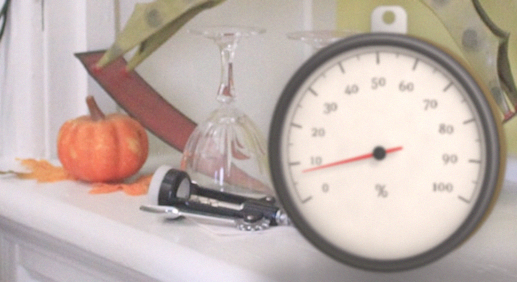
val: 7.5 %
